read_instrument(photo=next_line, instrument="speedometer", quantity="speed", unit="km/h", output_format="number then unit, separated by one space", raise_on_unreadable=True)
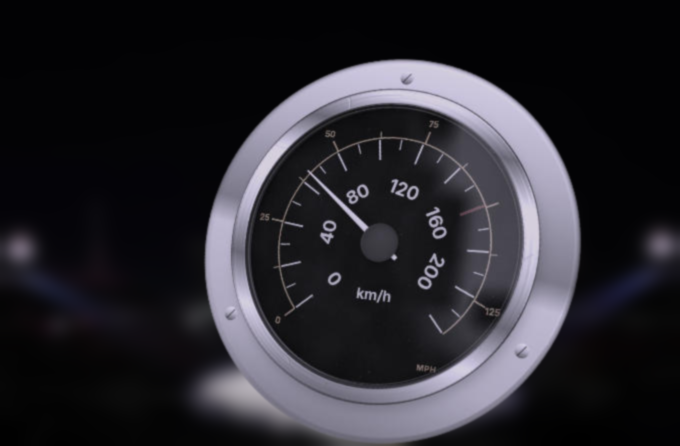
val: 65 km/h
